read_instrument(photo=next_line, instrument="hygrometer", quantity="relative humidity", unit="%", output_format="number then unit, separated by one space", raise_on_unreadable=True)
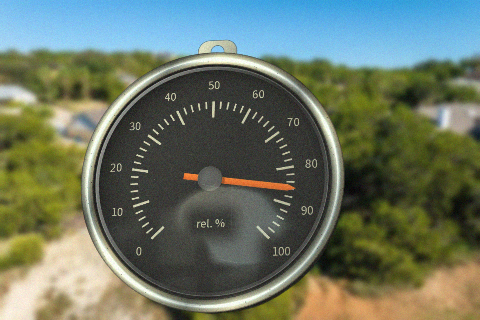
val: 86 %
